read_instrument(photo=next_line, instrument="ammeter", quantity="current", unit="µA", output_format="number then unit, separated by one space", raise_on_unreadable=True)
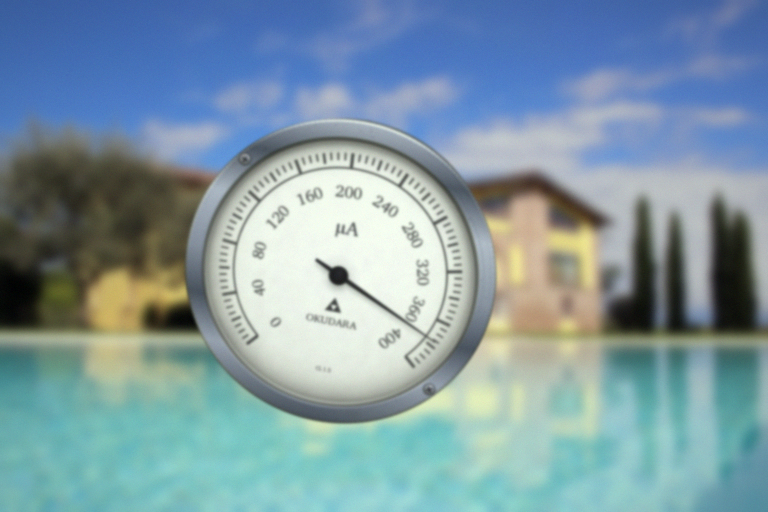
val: 375 µA
